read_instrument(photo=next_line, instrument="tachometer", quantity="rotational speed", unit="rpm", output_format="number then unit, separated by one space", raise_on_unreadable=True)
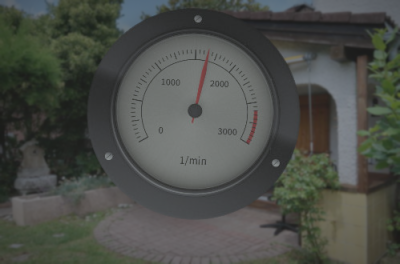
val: 1650 rpm
